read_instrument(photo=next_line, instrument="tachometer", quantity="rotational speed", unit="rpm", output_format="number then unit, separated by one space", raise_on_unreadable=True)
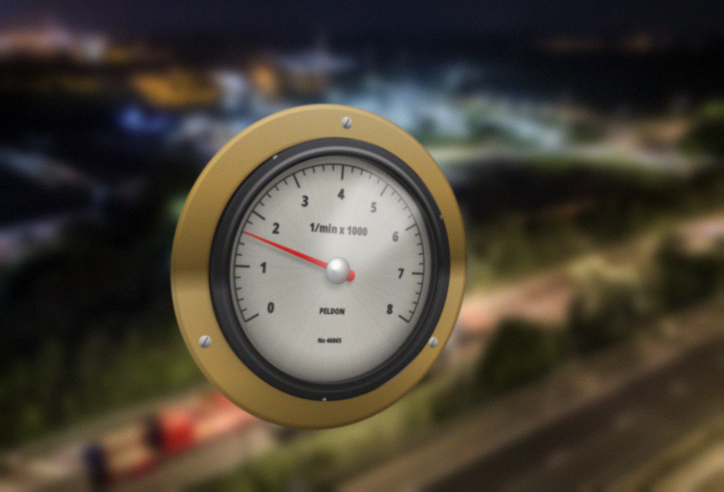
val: 1600 rpm
